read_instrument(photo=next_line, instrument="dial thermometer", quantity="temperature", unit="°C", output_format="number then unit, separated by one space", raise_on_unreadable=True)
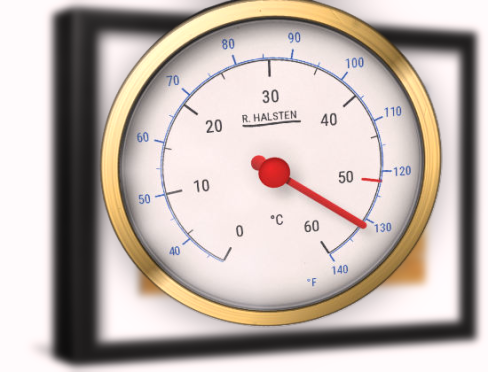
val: 55 °C
